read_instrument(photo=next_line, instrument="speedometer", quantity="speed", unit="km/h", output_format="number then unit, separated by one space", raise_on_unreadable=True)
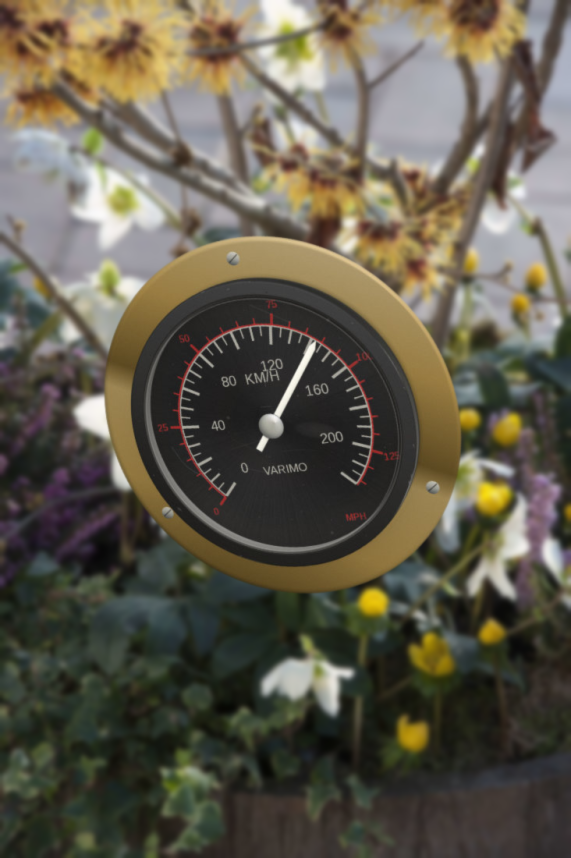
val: 142.5 km/h
